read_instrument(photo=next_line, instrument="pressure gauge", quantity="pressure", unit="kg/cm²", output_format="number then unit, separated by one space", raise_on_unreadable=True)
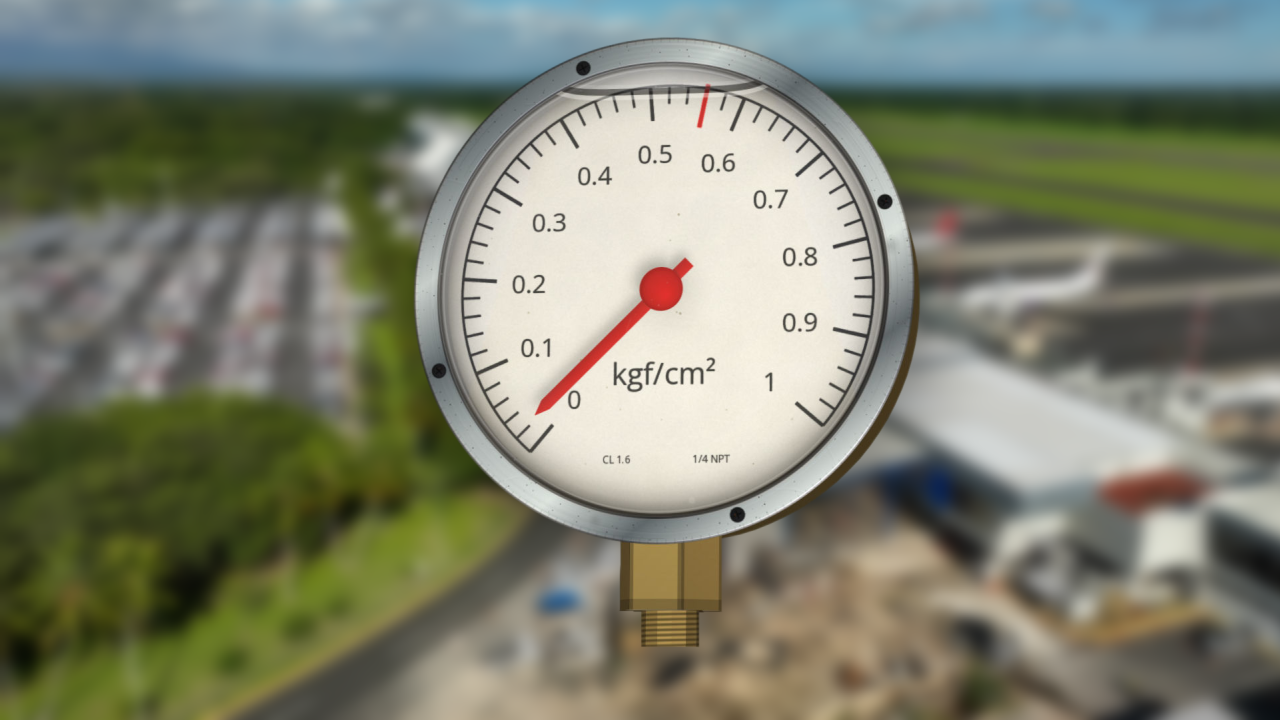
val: 0.02 kg/cm²
